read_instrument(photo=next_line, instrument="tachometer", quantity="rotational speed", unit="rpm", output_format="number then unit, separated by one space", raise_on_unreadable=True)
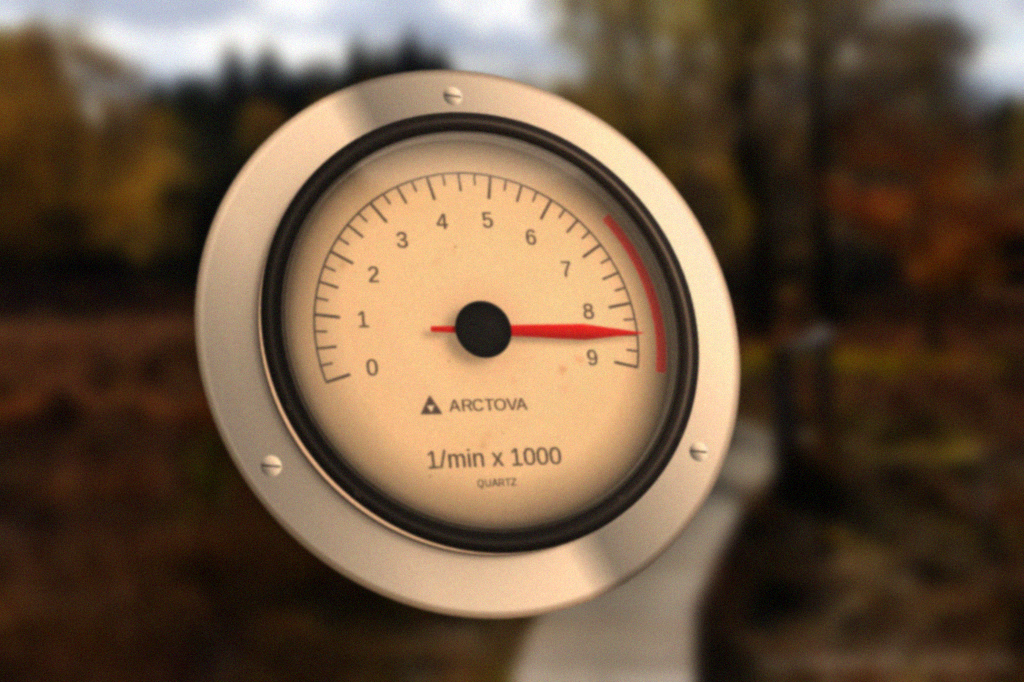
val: 8500 rpm
